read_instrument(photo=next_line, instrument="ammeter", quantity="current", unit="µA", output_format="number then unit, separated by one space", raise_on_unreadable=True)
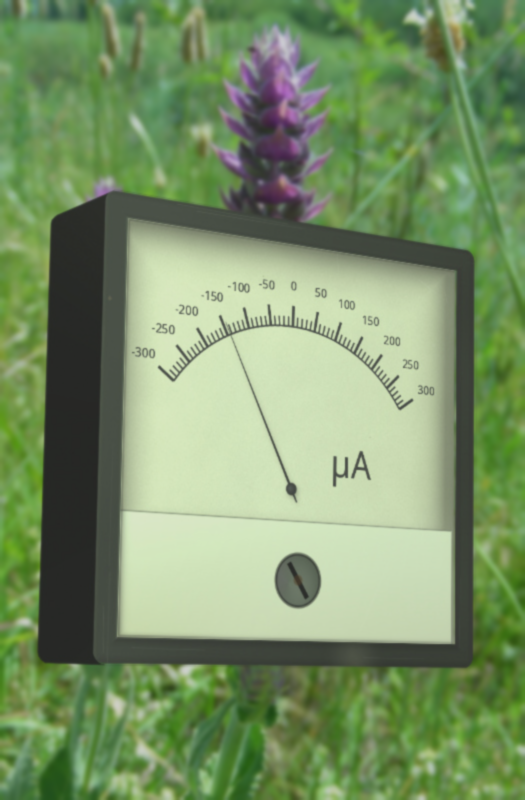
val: -150 µA
